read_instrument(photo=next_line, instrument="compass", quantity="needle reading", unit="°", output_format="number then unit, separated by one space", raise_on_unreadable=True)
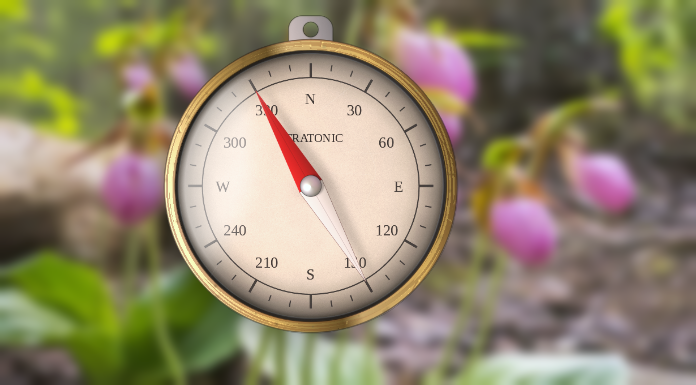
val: 330 °
